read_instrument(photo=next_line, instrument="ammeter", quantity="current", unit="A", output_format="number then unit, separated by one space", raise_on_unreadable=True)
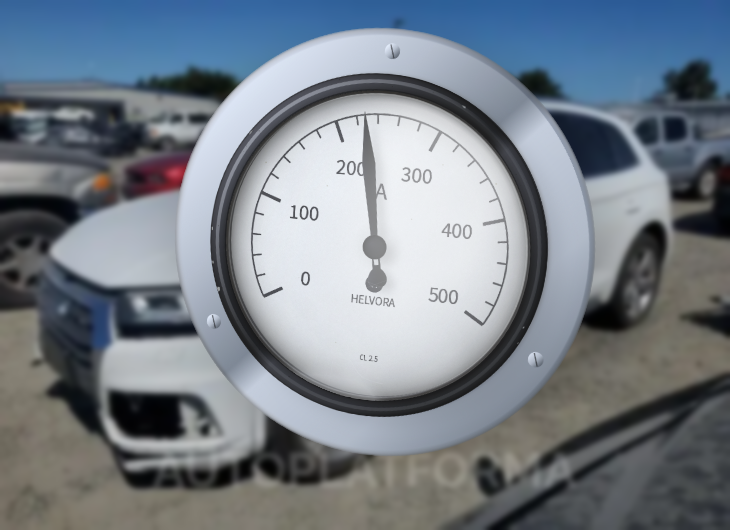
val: 230 A
